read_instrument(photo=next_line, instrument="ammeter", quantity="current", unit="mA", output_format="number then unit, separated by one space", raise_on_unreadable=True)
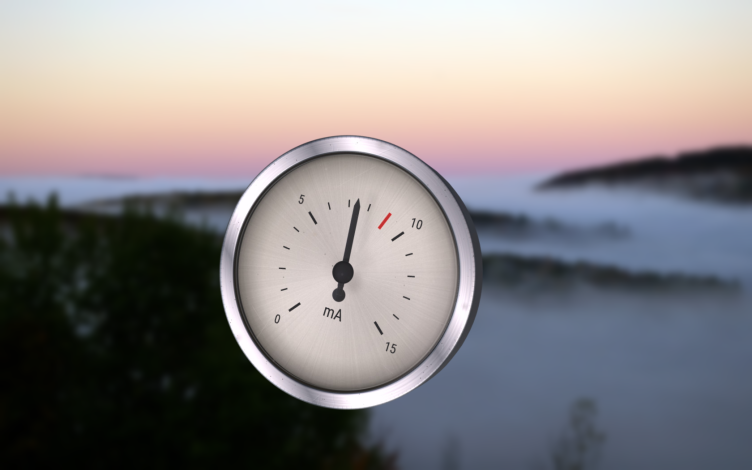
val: 7.5 mA
